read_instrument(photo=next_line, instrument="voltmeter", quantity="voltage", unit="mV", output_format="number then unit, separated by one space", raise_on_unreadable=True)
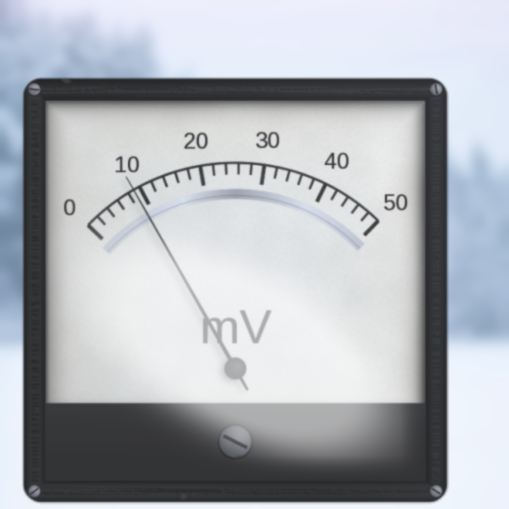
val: 9 mV
